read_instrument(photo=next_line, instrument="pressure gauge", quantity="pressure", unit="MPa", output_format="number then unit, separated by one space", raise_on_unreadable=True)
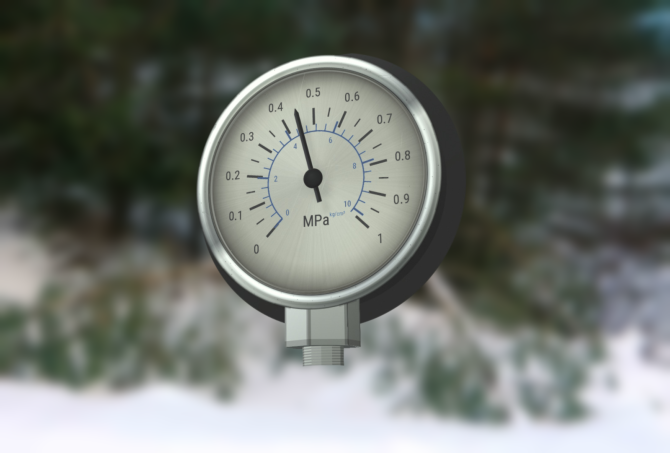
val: 0.45 MPa
